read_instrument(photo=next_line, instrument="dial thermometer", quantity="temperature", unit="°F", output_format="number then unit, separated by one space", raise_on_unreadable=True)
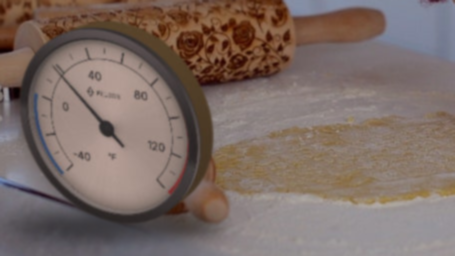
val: 20 °F
